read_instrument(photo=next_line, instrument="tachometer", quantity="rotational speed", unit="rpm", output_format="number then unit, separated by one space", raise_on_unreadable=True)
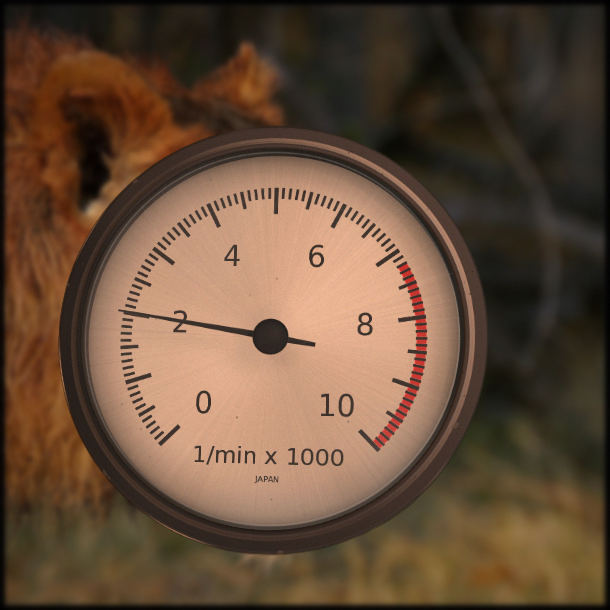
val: 2000 rpm
